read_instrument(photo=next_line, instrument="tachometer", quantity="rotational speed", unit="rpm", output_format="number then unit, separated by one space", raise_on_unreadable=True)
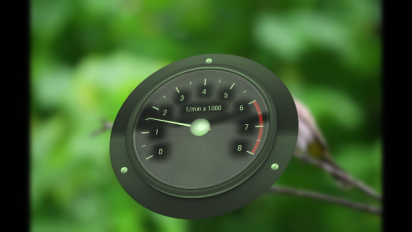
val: 1500 rpm
